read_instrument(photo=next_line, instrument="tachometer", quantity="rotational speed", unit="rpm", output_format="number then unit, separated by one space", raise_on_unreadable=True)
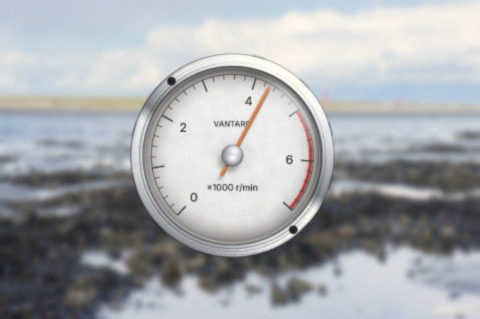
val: 4300 rpm
